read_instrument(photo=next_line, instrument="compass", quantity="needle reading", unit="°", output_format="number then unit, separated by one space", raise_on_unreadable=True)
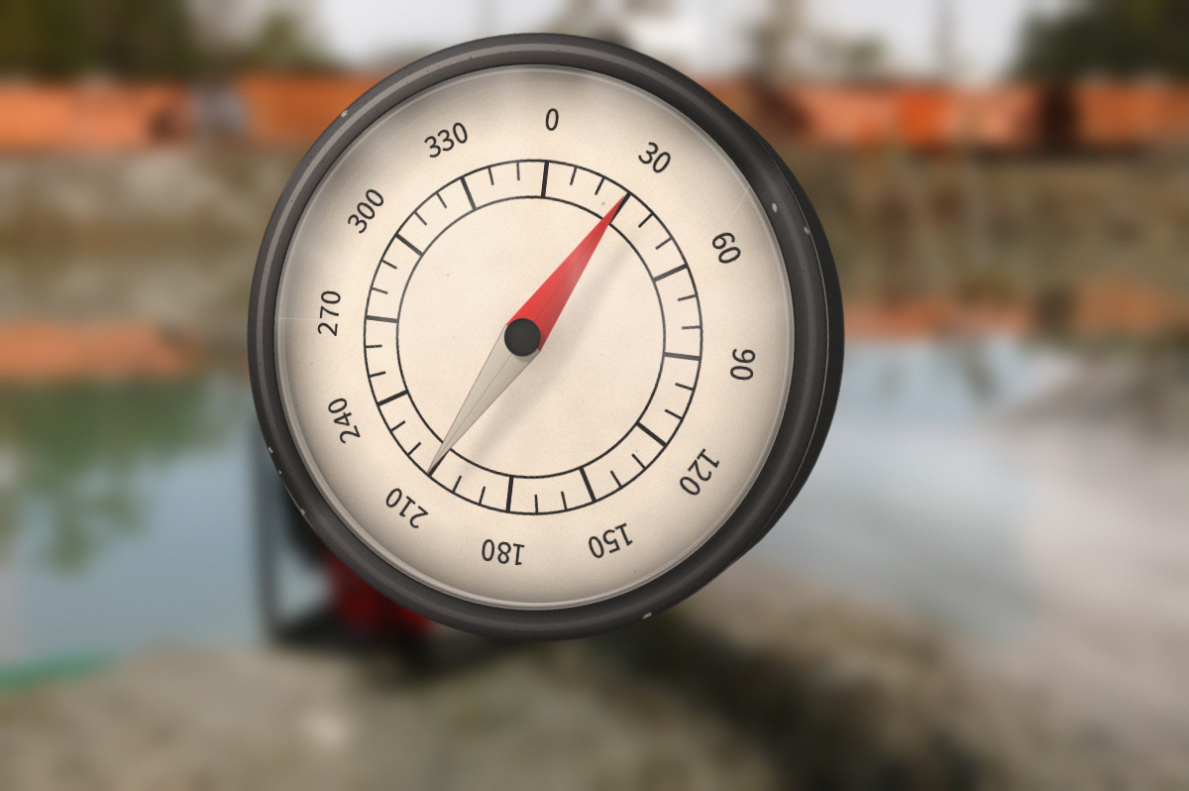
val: 30 °
